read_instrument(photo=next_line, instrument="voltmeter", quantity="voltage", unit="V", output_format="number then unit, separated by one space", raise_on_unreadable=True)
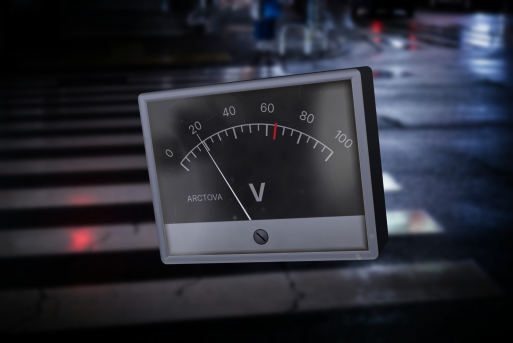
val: 20 V
